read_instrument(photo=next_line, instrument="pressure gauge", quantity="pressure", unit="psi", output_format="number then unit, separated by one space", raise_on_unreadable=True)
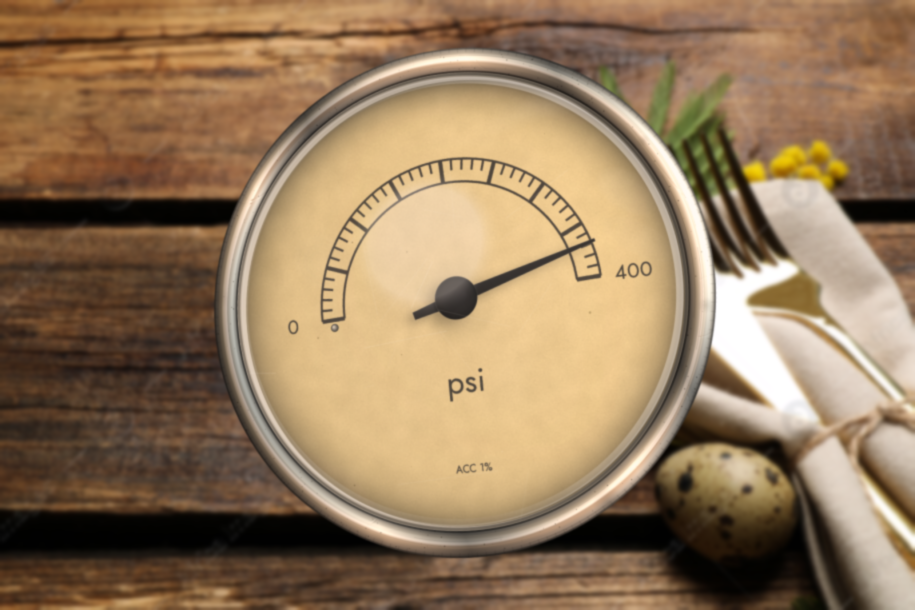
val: 370 psi
